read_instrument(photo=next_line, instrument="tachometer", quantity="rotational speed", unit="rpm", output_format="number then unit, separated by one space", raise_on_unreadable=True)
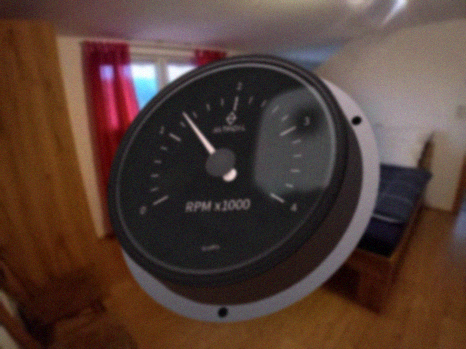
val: 1300 rpm
